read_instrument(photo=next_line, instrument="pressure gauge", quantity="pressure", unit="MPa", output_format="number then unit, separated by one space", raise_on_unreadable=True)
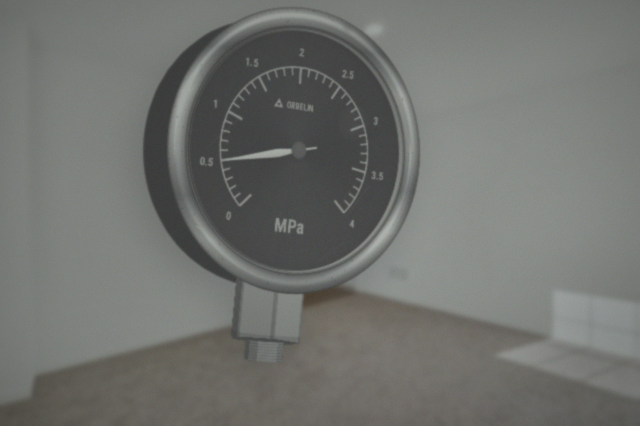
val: 0.5 MPa
